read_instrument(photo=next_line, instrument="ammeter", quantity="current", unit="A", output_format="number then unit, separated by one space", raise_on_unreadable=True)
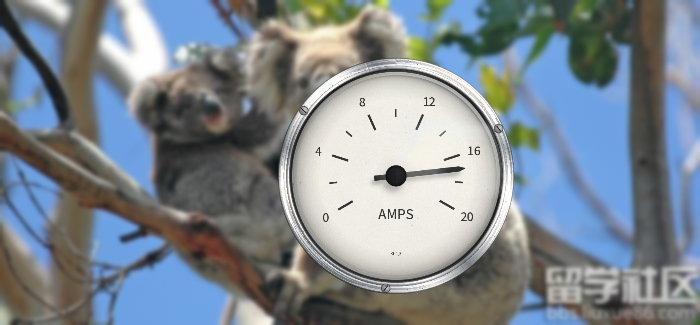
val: 17 A
